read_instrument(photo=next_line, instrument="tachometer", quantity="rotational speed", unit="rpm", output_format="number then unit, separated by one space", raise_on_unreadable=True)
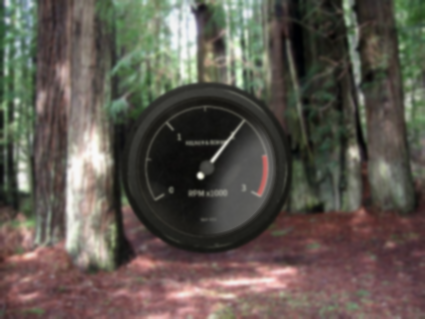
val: 2000 rpm
